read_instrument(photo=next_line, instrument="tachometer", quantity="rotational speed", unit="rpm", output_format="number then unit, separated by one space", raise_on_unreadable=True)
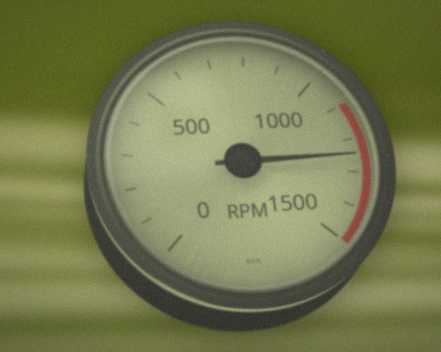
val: 1250 rpm
